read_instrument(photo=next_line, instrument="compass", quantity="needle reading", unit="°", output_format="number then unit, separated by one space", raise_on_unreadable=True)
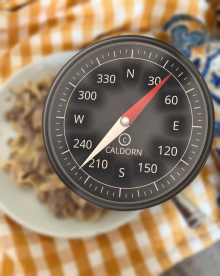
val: 40 °
